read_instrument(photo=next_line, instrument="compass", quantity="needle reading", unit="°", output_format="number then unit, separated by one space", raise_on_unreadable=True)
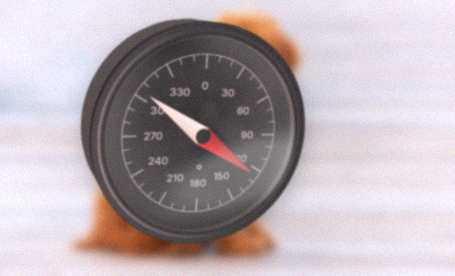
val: 125 °
